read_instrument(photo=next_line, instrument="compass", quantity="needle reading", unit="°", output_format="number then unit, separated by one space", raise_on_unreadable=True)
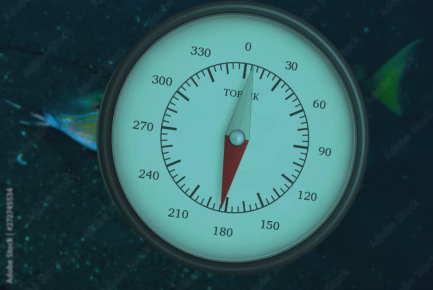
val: 185 °
